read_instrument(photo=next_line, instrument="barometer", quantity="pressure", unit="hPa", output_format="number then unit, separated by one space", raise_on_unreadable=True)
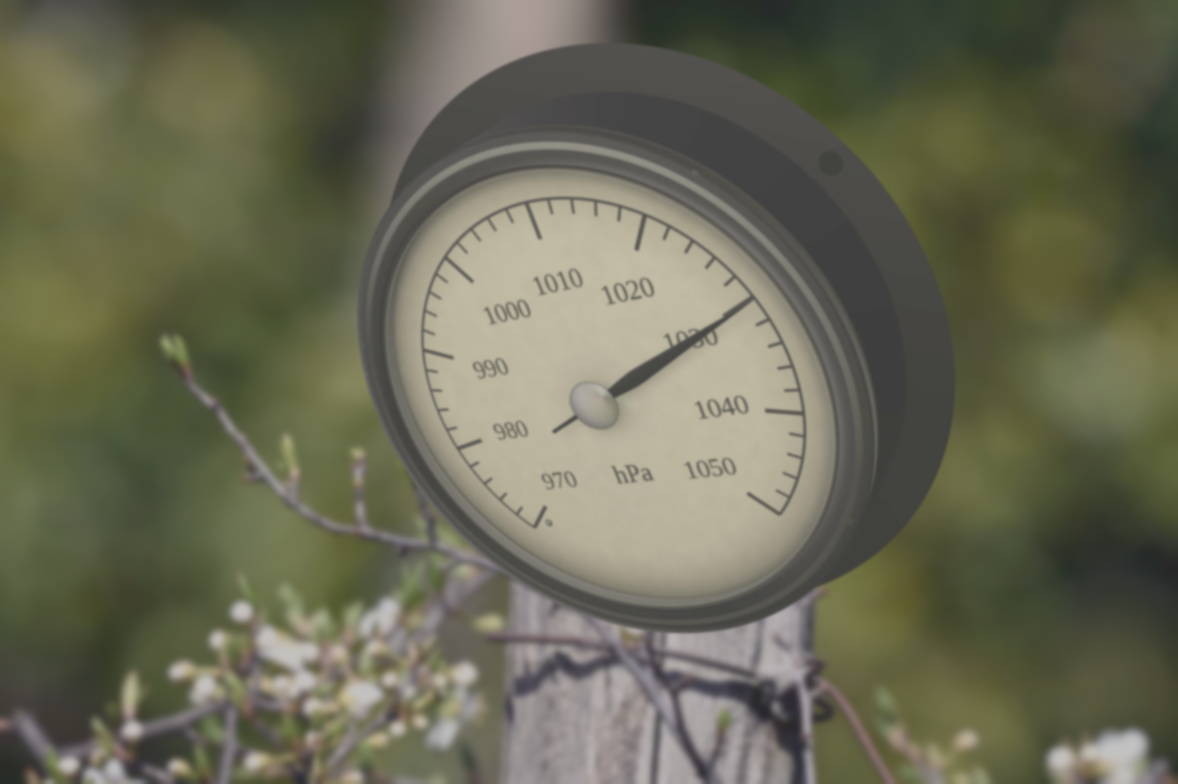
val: 1030 hPa
